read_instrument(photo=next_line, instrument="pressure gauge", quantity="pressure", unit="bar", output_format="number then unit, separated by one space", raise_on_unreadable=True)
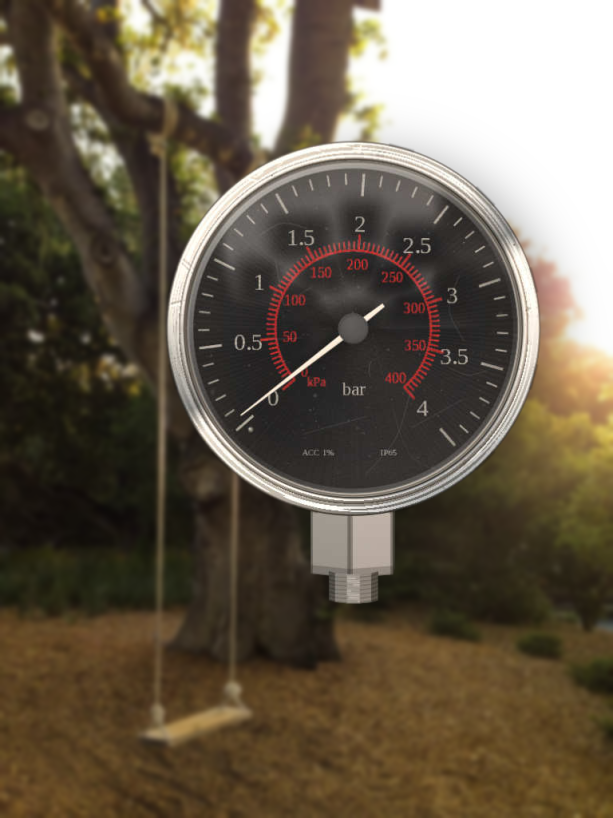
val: 0.05 bar
